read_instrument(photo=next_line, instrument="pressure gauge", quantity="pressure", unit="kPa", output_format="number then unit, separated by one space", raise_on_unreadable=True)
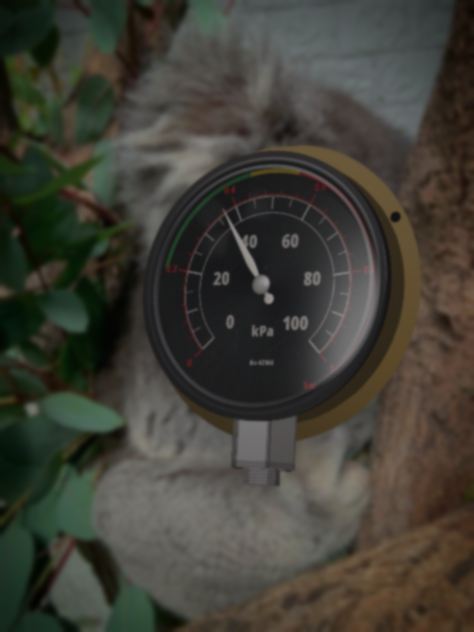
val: 37.5 kPa
